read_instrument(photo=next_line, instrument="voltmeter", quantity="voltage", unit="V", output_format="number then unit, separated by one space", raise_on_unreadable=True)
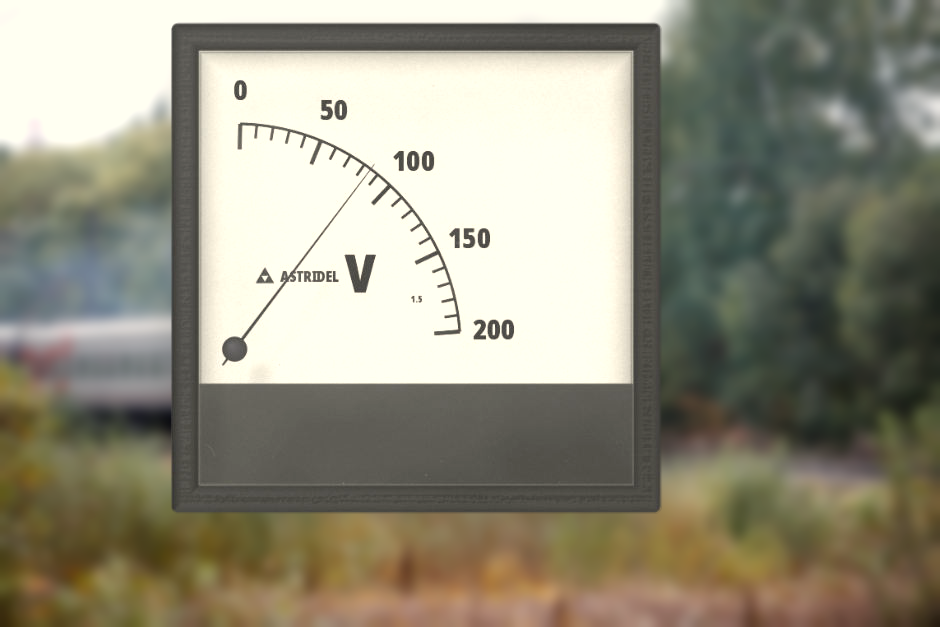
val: 85 V
